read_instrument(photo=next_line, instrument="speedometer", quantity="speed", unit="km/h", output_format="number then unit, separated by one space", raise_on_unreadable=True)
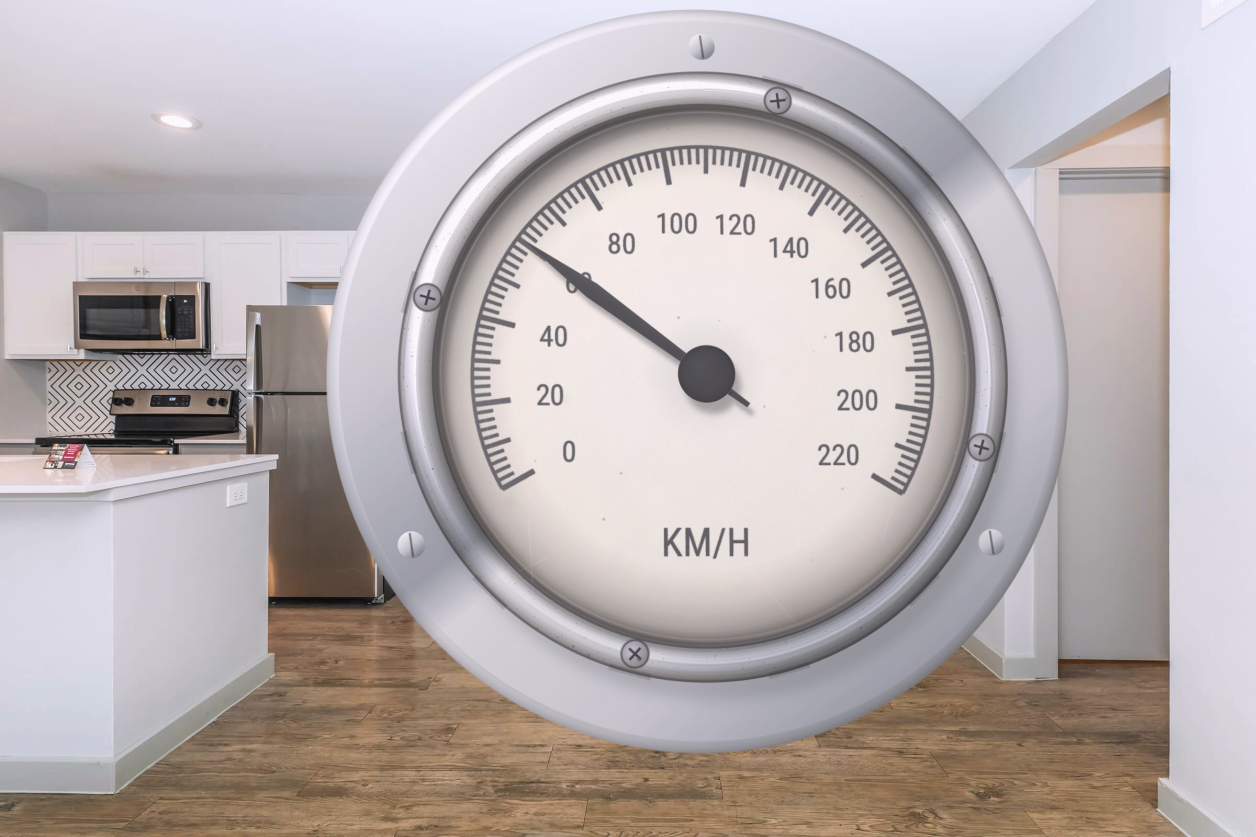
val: 60 km/h
